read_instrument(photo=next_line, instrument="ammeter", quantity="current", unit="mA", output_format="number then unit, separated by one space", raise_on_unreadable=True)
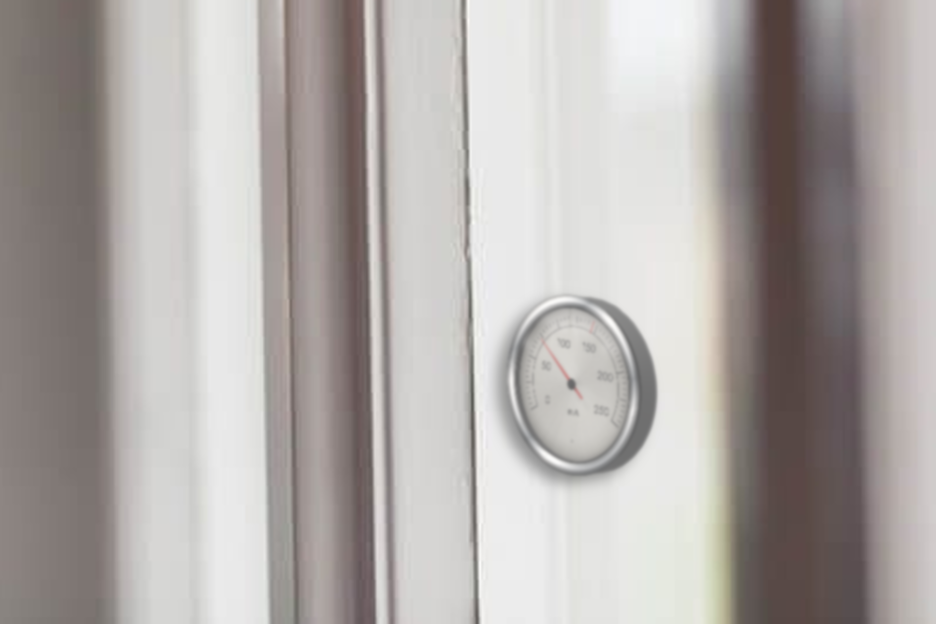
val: 75 mA
